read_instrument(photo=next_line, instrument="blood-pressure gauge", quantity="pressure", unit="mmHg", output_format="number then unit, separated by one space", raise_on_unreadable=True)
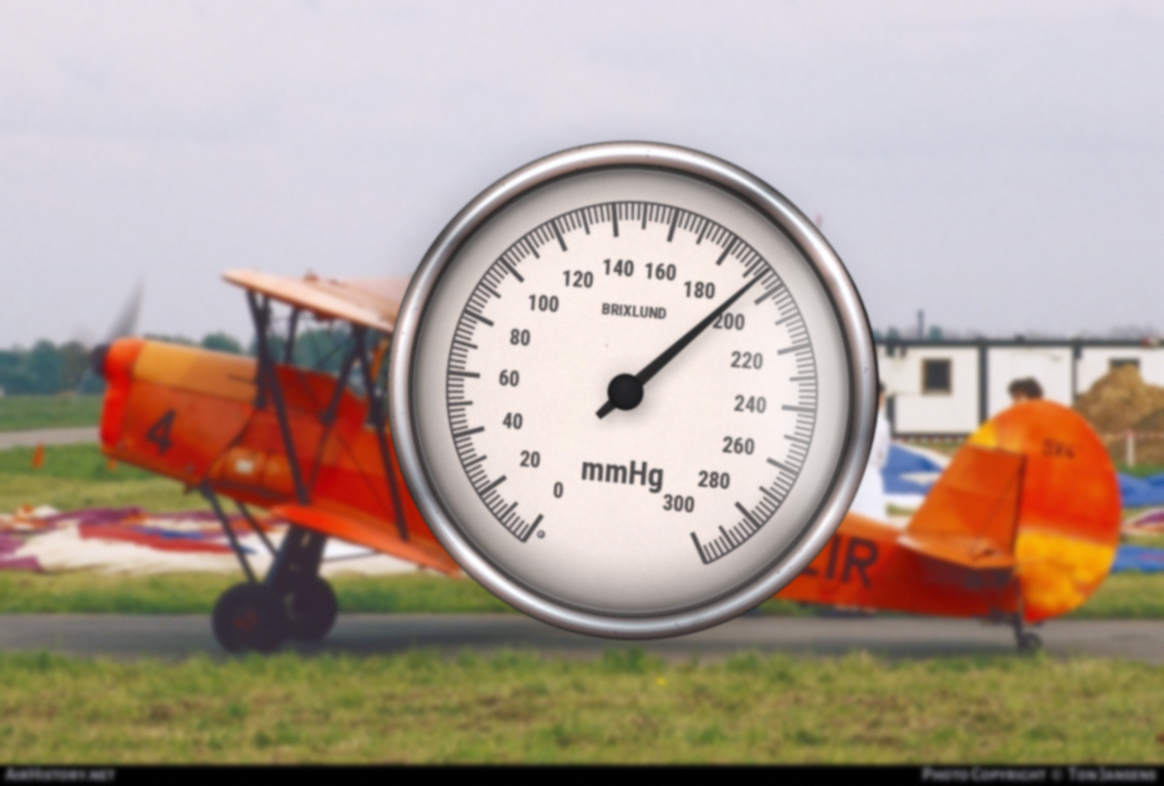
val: 194 mmHg
